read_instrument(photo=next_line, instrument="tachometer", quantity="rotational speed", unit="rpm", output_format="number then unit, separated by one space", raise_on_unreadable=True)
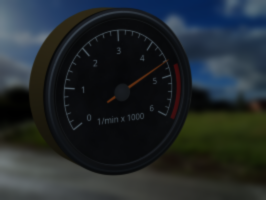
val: 4600 rpm
